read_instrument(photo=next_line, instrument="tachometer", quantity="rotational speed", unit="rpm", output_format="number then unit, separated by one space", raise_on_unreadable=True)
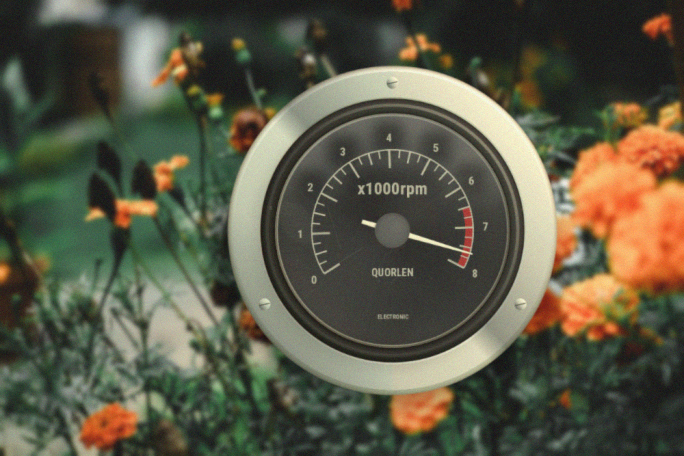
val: 7625 rpm
